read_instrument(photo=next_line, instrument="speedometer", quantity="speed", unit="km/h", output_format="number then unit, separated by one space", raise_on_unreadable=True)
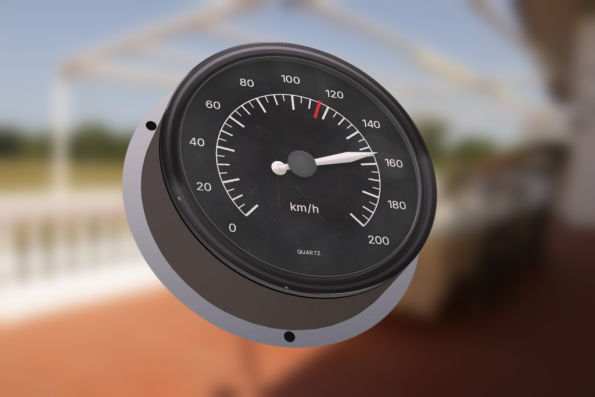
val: 155 km/h
